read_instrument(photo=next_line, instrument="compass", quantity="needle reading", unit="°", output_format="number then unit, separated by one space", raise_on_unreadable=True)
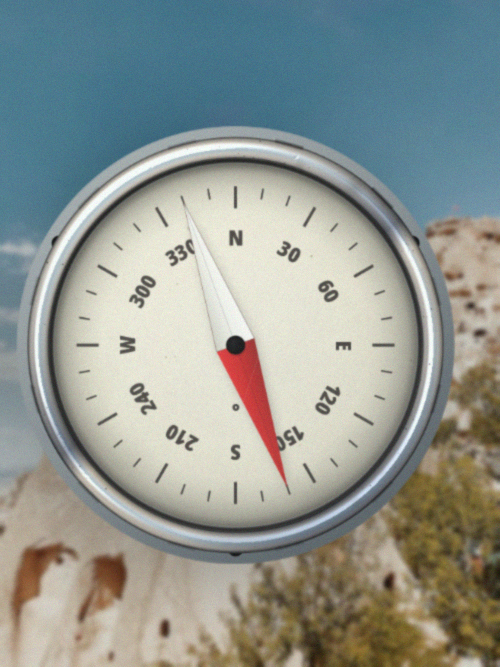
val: 160 °
